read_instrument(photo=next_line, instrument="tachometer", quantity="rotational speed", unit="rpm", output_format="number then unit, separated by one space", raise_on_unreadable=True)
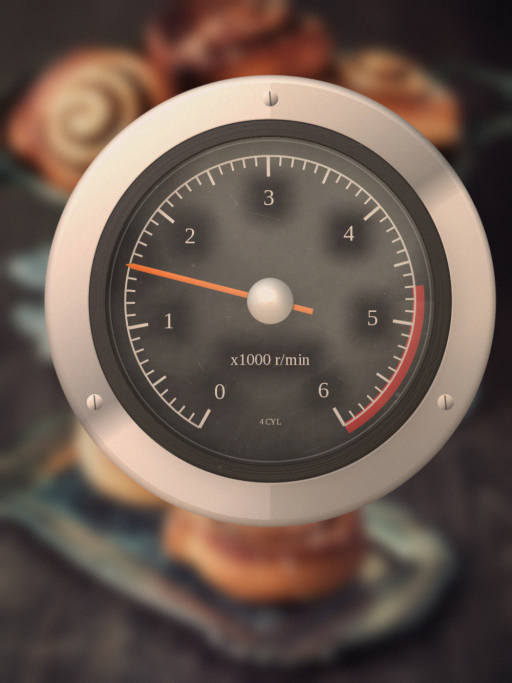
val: 1500 rpm
